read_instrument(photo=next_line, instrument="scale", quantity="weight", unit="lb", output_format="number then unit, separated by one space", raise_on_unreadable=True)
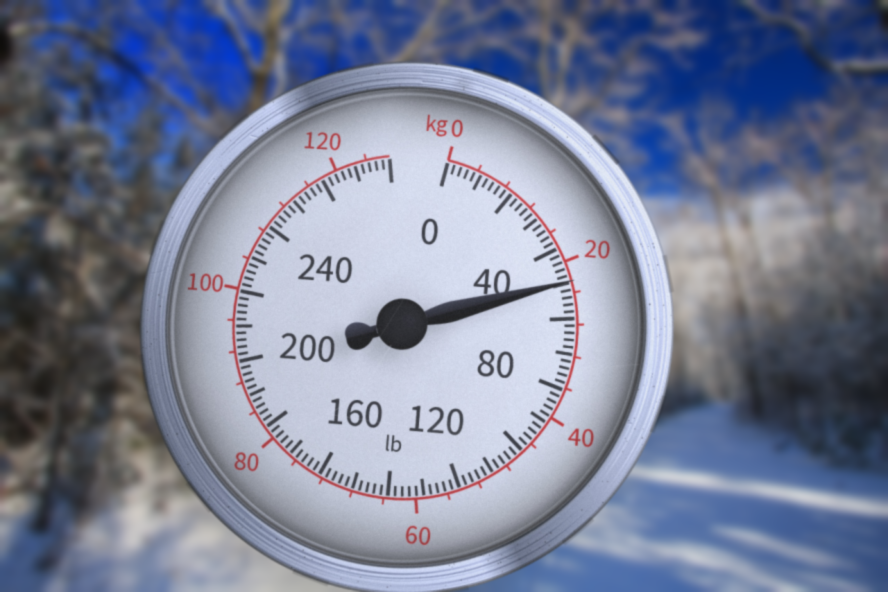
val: 50 lb
